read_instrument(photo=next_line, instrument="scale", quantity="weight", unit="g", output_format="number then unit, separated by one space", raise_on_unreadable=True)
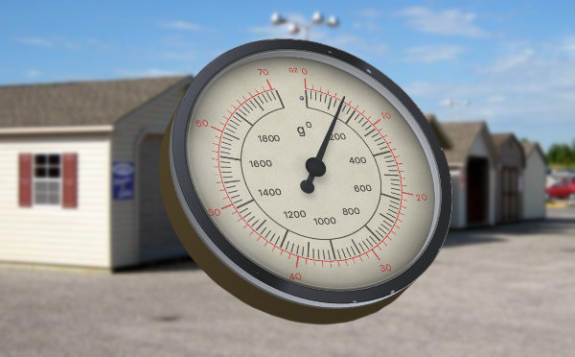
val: 140 g
